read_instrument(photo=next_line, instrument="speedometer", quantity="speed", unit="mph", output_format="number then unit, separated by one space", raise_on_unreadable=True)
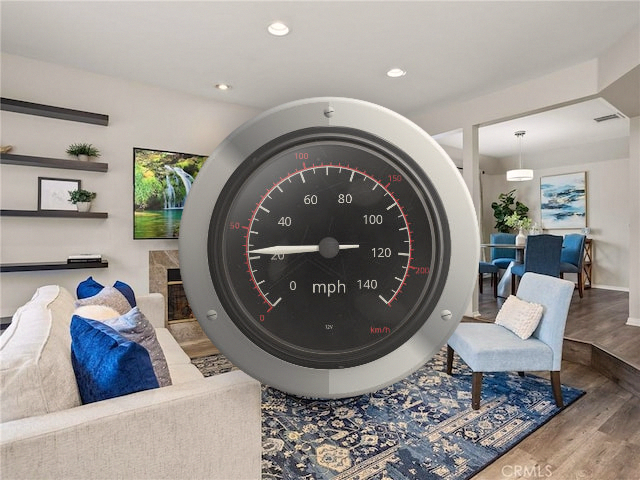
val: 22.5 mph
